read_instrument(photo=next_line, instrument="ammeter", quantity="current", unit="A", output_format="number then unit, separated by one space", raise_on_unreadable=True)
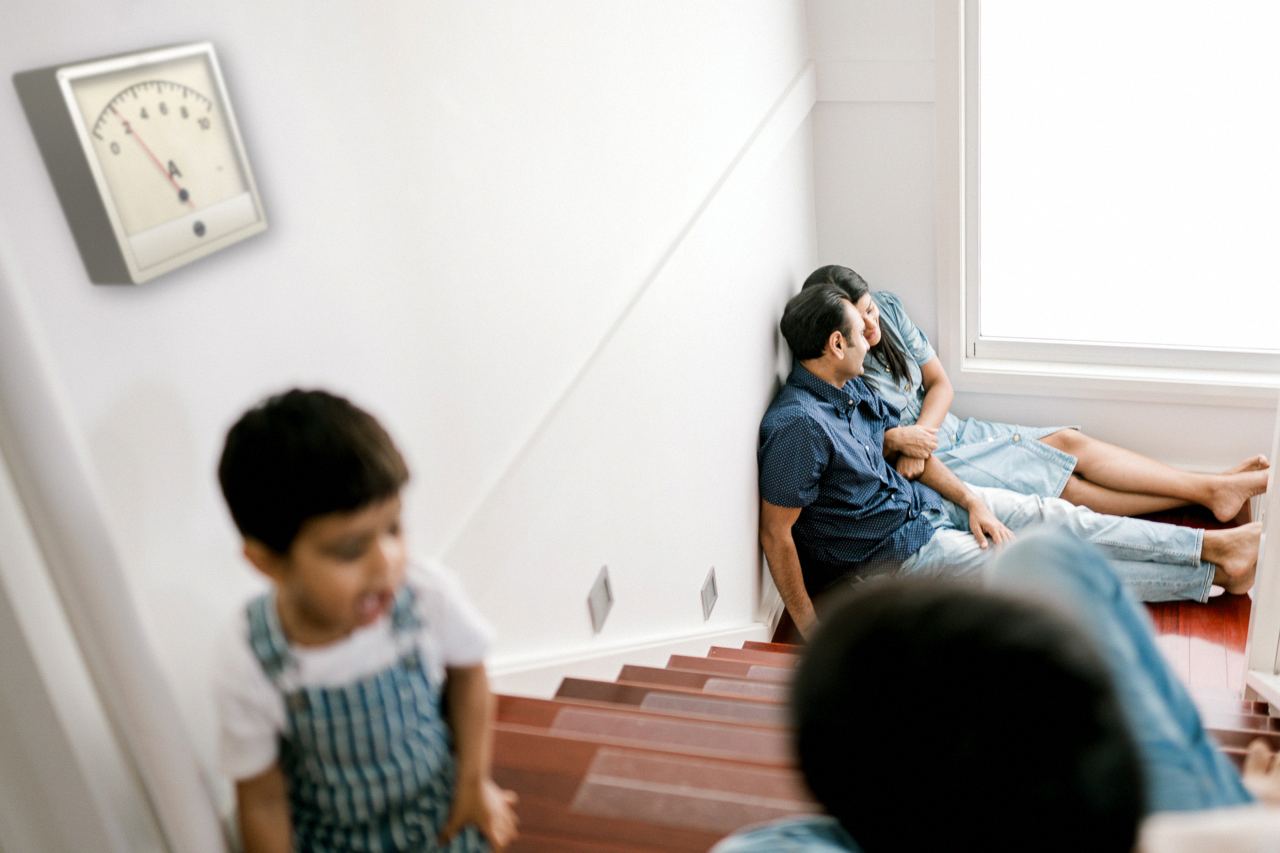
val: 2 A
